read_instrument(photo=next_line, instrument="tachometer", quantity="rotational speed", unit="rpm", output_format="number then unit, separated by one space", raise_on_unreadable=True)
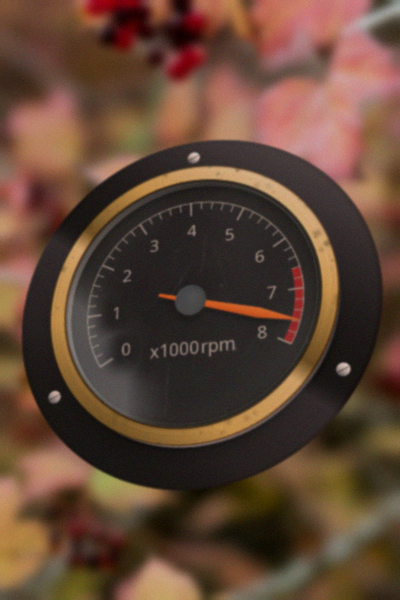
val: 7600 rpm
